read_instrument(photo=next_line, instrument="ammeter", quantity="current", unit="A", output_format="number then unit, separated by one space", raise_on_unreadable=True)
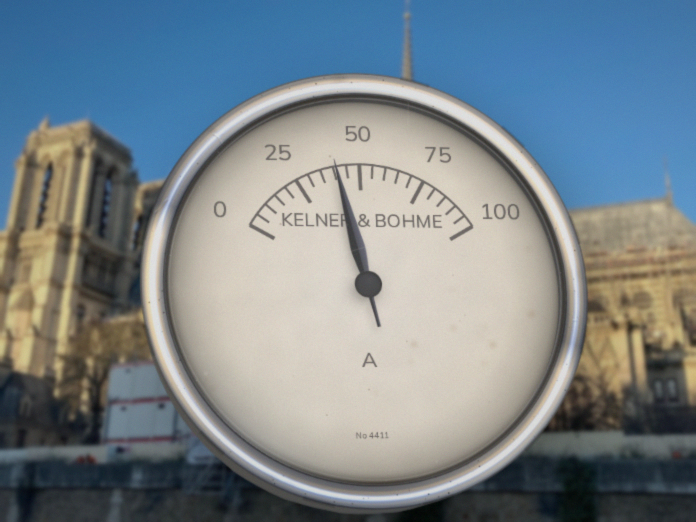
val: 40 A
